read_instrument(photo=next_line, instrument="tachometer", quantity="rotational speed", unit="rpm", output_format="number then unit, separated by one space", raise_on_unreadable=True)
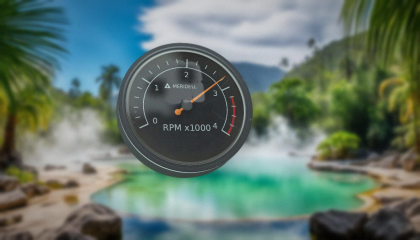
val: 2800 rpm
